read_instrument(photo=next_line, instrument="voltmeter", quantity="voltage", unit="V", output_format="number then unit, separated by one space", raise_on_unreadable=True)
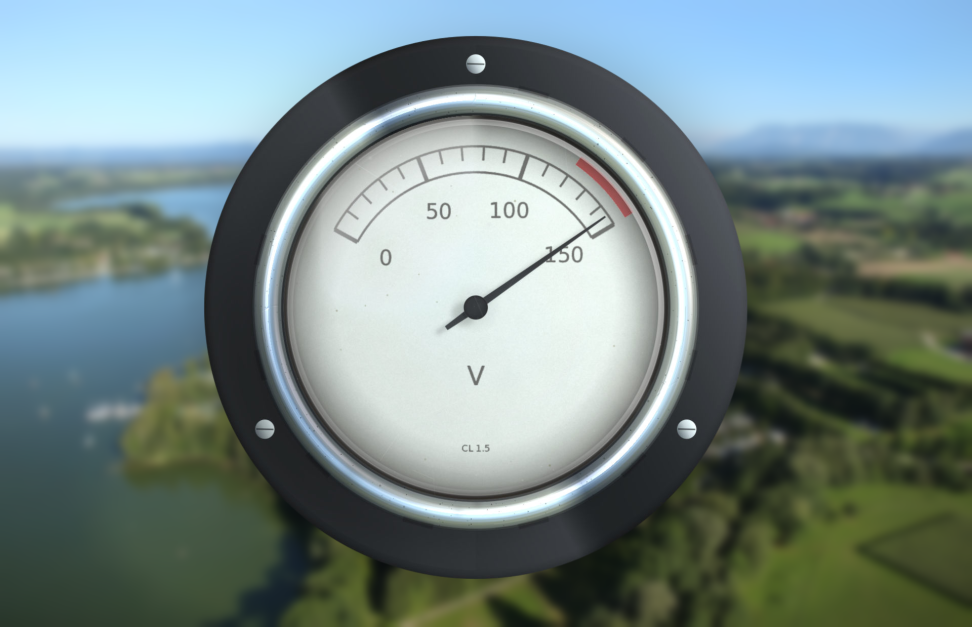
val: 145 V
